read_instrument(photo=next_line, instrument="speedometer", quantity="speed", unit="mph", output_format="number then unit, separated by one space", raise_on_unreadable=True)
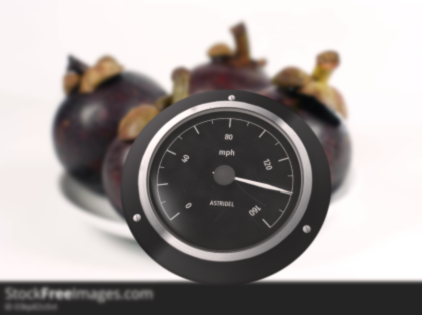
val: 140 mph
